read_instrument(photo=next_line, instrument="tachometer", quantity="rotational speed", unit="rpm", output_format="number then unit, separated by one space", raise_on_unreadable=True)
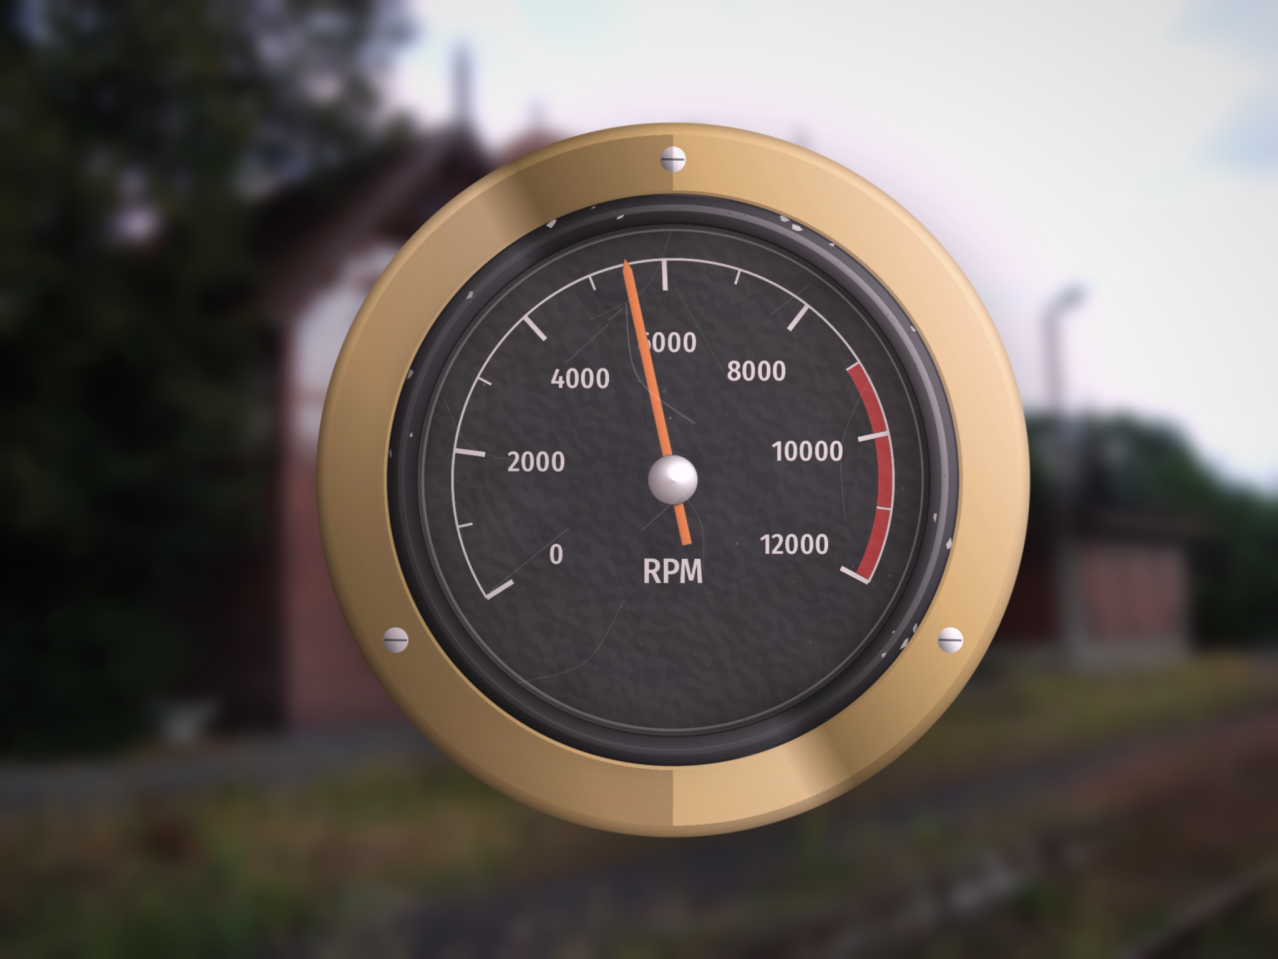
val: 5500 rpm
